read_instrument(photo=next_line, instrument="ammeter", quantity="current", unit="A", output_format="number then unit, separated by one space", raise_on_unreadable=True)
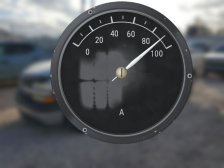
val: 90 A
